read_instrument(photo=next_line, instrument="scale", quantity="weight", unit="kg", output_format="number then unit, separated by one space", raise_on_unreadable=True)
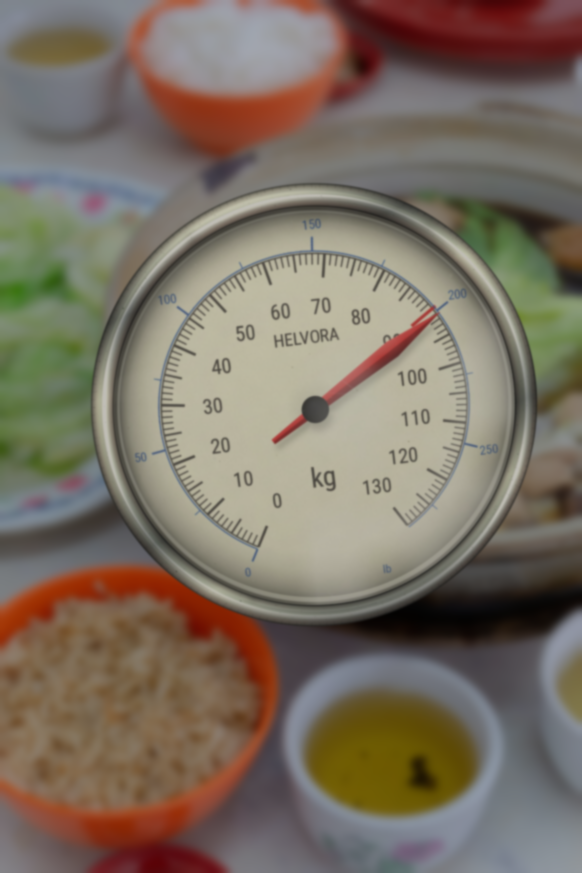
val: 91 kg
